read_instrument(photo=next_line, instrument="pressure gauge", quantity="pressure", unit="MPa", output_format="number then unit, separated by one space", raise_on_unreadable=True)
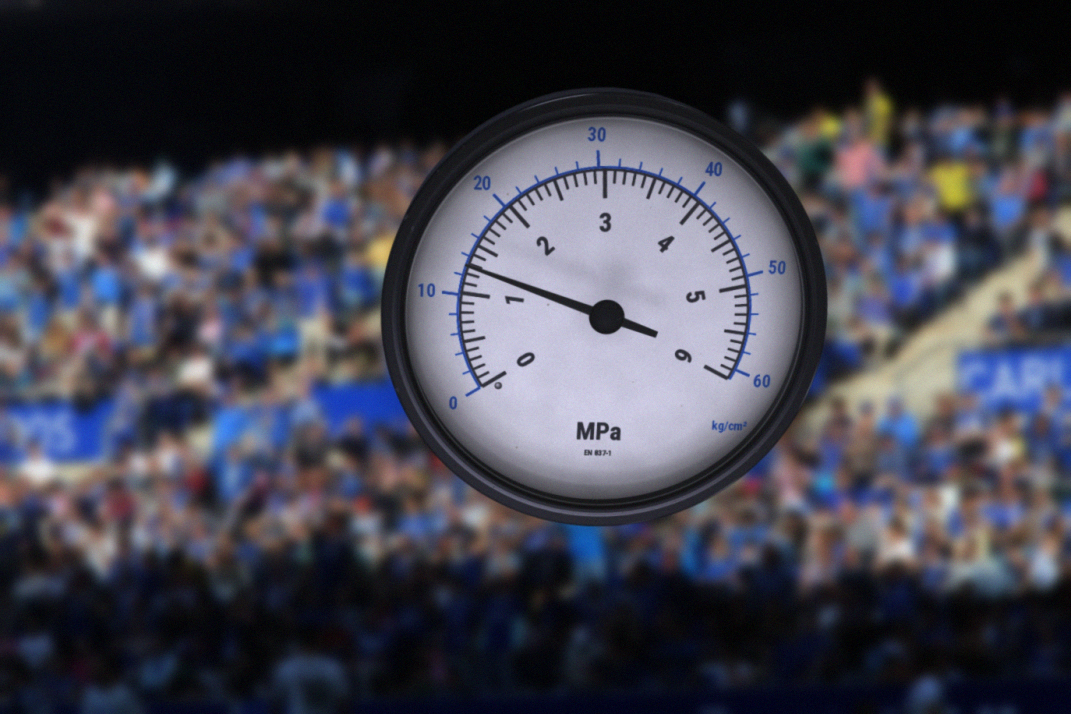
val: 1.3 MPa
